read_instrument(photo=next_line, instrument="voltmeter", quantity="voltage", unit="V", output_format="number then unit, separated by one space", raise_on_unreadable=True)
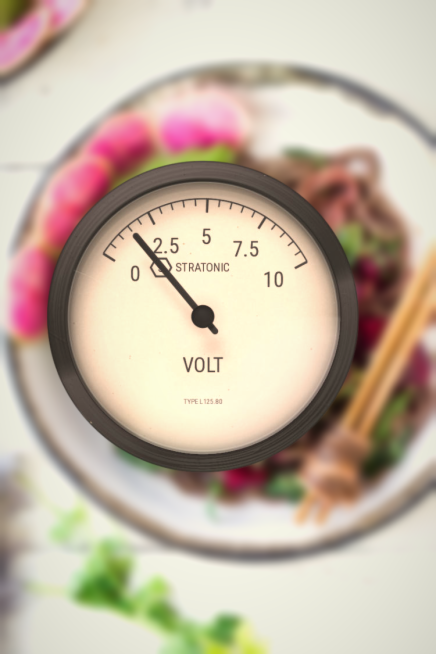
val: 1.5 V
